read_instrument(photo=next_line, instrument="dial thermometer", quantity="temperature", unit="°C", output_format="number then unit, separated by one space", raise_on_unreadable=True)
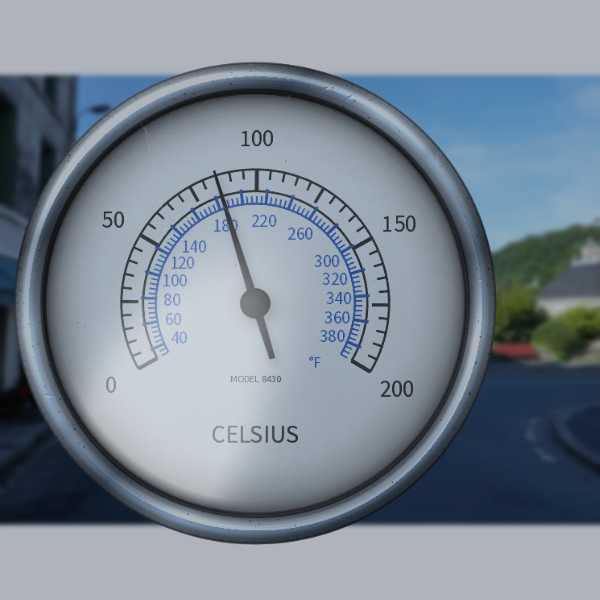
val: 85 °C
